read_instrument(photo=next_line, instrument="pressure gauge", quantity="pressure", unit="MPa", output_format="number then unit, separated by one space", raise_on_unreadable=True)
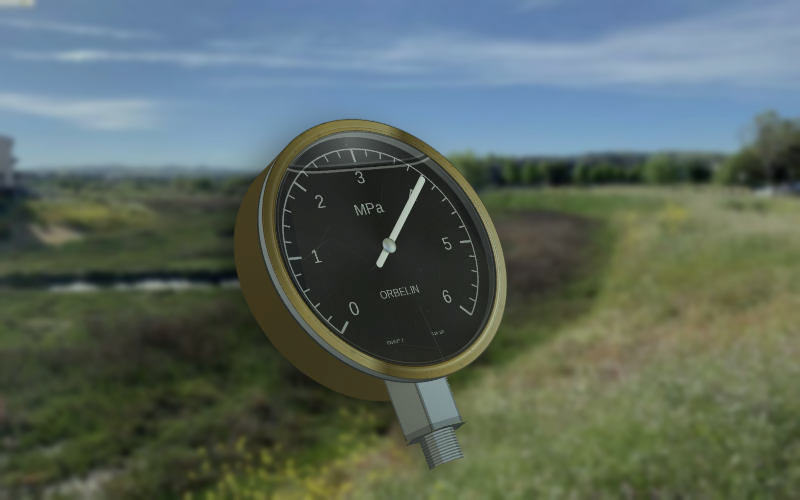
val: 4 MPa
